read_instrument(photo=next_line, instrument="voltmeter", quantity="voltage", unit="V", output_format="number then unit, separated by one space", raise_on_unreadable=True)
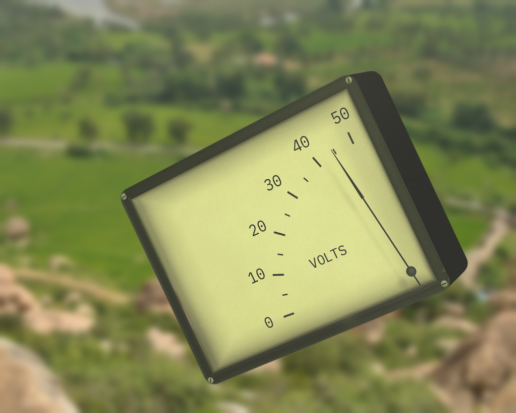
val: 45 V
